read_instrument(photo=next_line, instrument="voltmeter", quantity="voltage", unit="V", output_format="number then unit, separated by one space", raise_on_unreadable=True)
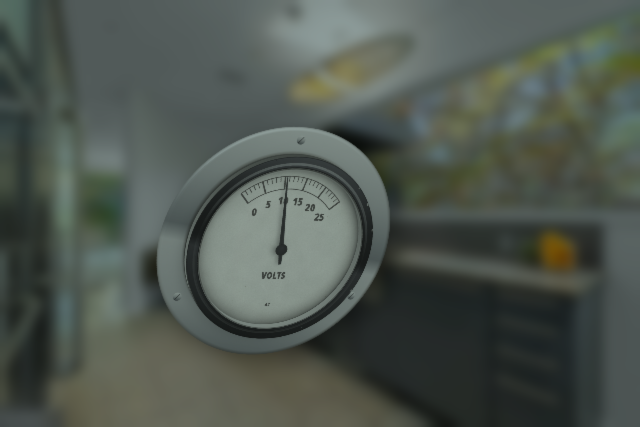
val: 10 V
